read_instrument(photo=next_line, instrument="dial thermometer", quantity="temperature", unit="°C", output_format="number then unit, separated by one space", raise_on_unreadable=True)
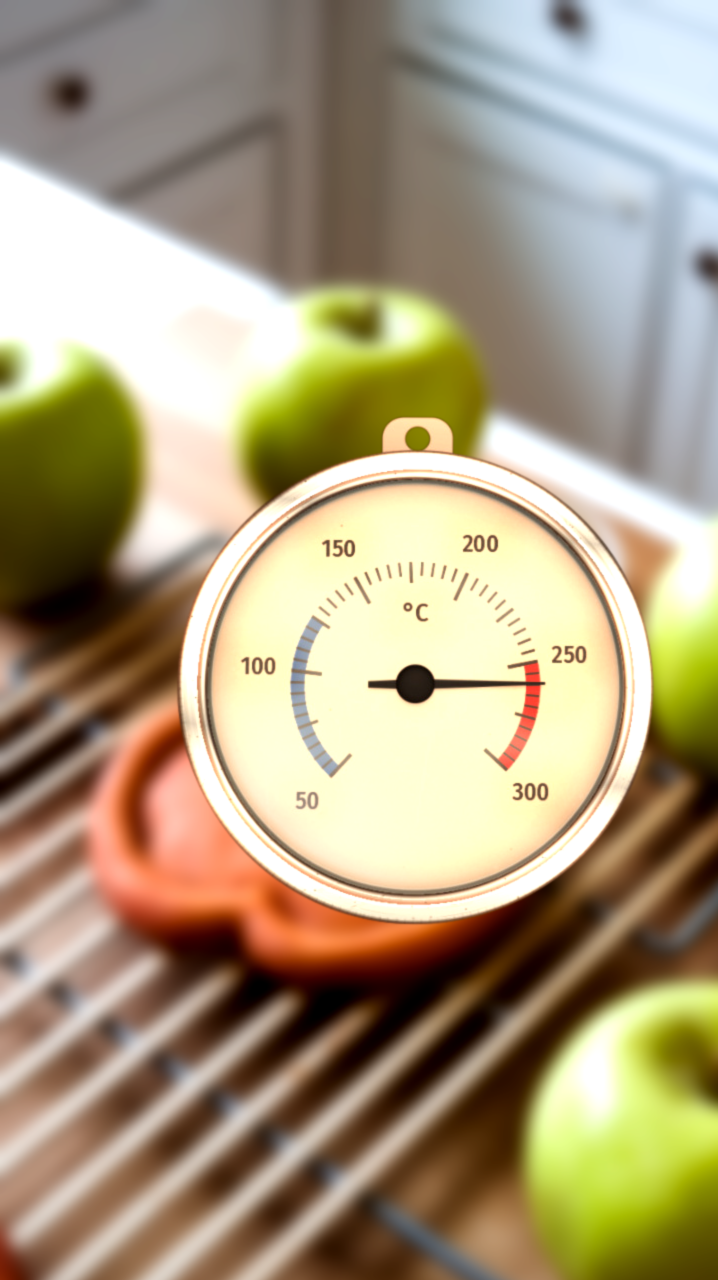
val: 260 °C
